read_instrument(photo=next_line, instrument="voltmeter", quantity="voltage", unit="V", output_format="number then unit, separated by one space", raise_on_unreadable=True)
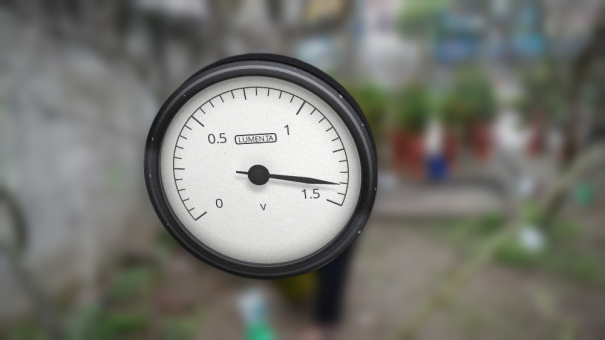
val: 1.4 V
